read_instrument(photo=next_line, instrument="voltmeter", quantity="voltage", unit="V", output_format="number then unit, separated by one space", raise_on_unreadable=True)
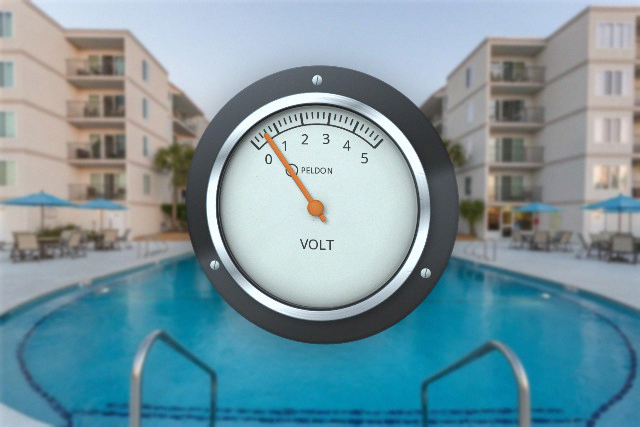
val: 0.6 V
